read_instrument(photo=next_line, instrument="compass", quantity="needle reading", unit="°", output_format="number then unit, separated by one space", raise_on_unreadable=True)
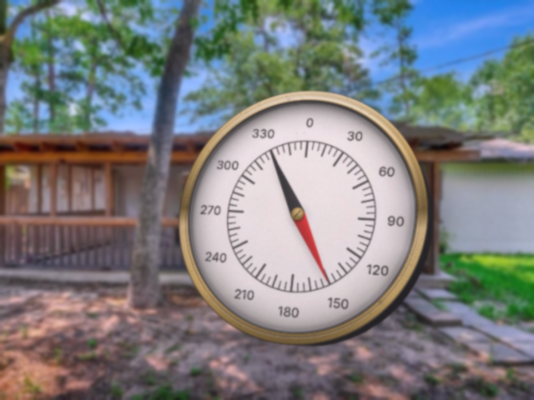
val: 150 °
